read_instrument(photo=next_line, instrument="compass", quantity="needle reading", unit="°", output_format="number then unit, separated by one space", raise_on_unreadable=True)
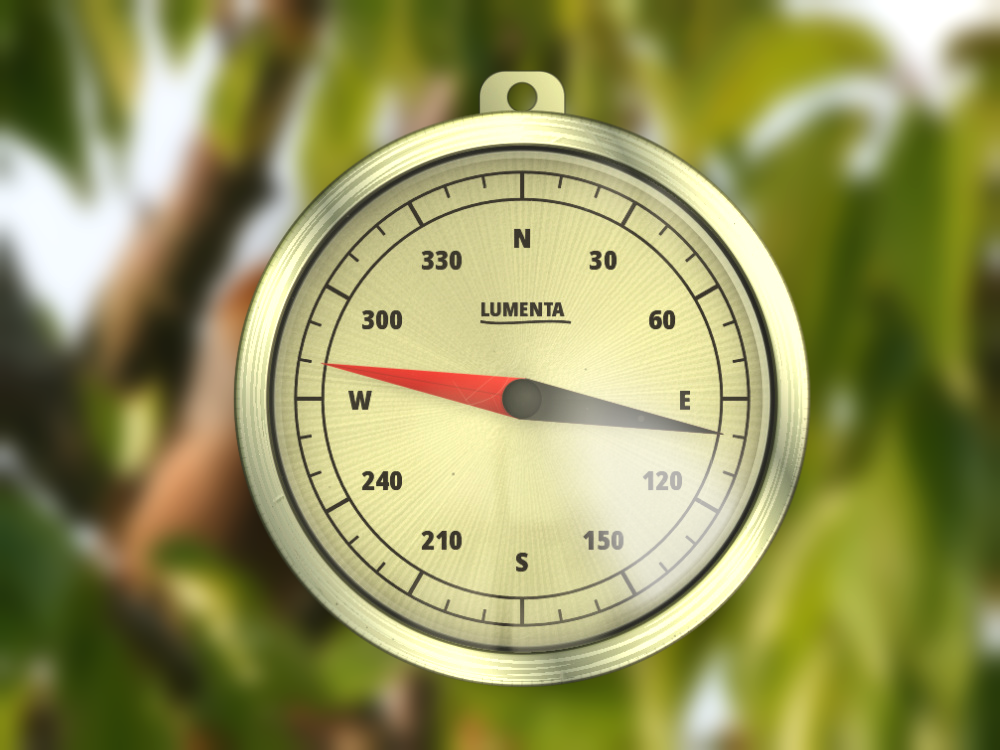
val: 280 °
